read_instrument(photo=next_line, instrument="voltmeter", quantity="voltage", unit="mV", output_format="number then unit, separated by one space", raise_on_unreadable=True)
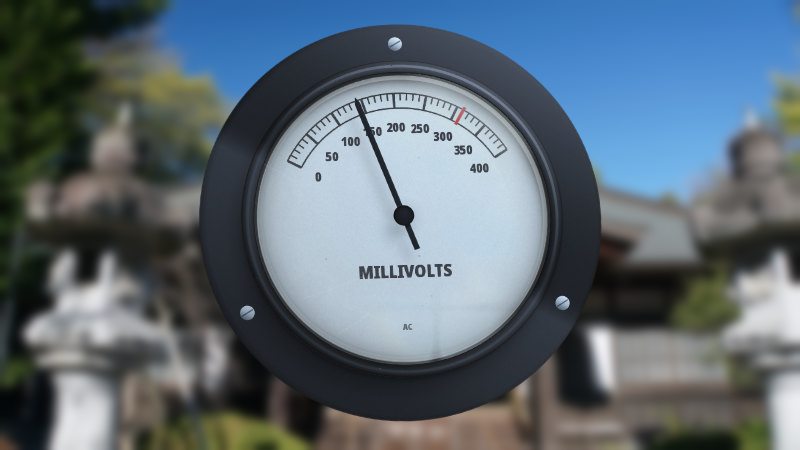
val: 140 mV
